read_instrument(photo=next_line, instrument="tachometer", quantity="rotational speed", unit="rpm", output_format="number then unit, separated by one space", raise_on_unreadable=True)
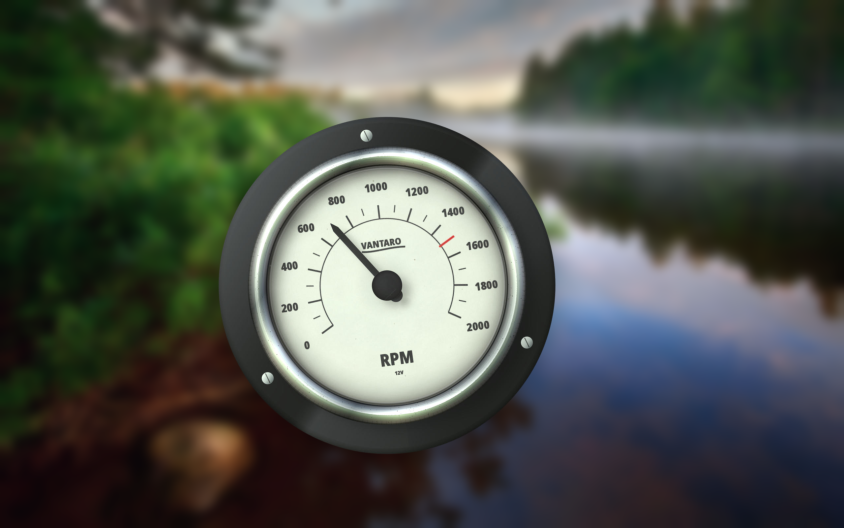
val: 700 rpm
